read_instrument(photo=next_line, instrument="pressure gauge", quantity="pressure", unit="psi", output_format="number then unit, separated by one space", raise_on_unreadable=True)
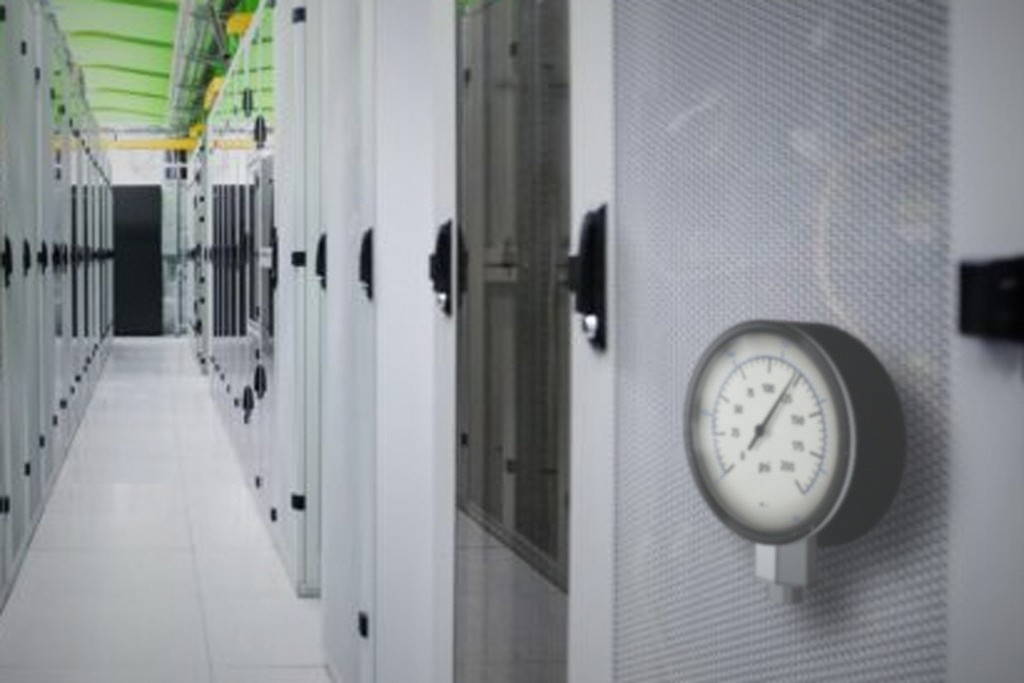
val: 125 psi
